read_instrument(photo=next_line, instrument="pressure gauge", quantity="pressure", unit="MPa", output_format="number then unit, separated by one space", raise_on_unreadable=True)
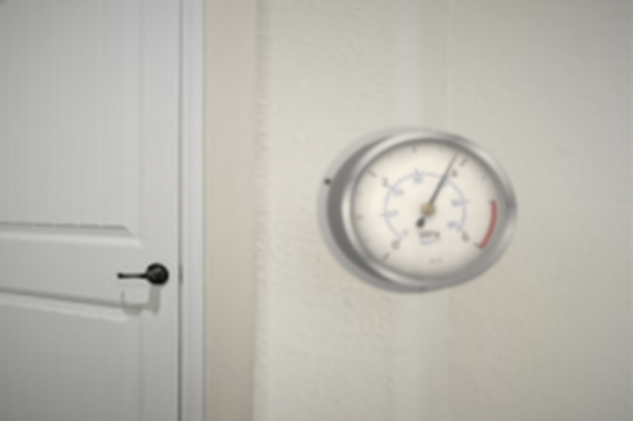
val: 3.75 MPa
